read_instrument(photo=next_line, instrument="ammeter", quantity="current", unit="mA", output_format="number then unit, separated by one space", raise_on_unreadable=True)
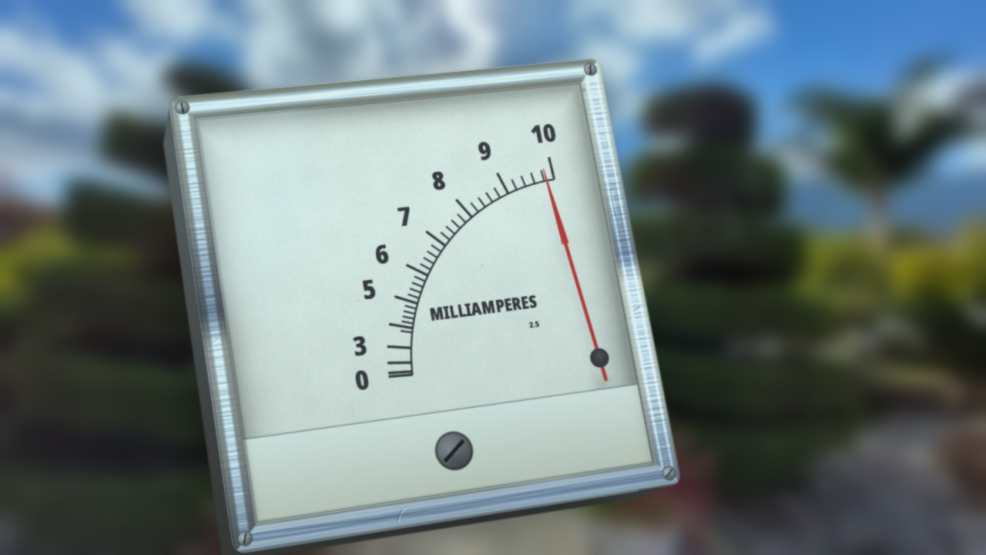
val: 9.8 mA
